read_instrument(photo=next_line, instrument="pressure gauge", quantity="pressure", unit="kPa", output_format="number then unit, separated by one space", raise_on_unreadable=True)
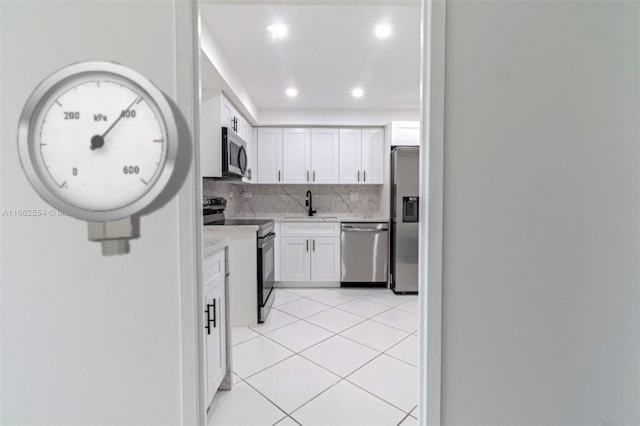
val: 400 kPa
